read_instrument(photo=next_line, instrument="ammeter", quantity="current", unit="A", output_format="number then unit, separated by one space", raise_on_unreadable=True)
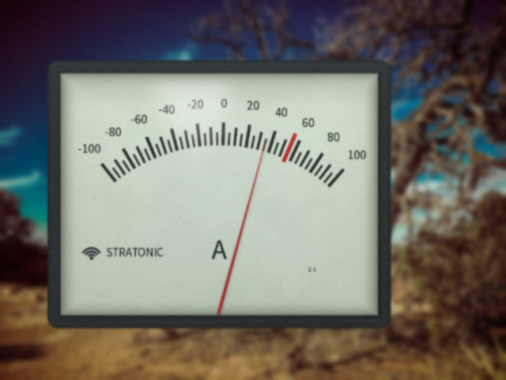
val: 35 A
